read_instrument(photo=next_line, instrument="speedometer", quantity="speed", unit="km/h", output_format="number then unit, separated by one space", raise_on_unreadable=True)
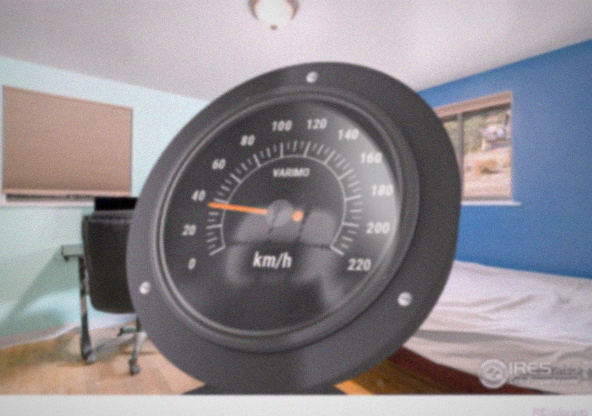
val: 35 km/h
